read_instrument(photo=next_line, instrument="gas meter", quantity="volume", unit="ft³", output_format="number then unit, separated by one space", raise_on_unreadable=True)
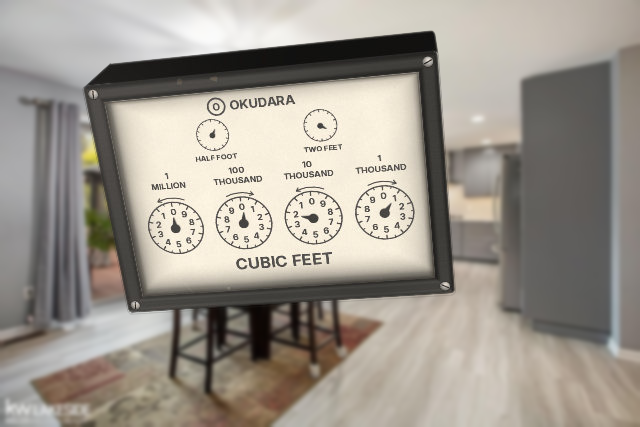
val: 2100 ft³
